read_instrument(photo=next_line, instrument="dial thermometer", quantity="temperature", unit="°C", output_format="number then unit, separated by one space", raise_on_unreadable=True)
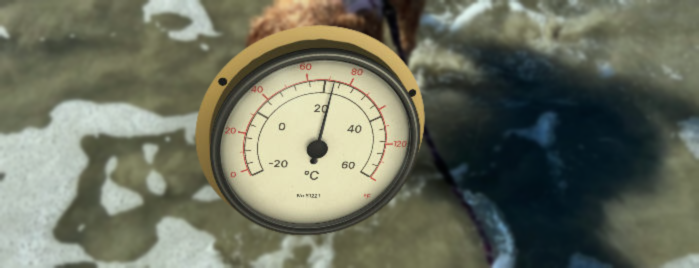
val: 22 °C
